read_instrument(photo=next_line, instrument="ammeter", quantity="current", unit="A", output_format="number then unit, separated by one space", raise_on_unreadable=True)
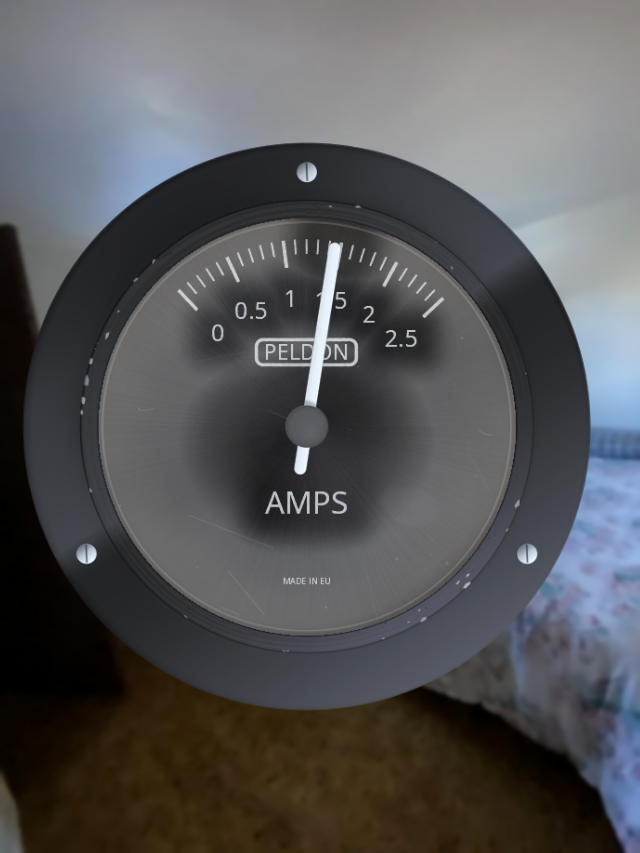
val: 1.45 A
